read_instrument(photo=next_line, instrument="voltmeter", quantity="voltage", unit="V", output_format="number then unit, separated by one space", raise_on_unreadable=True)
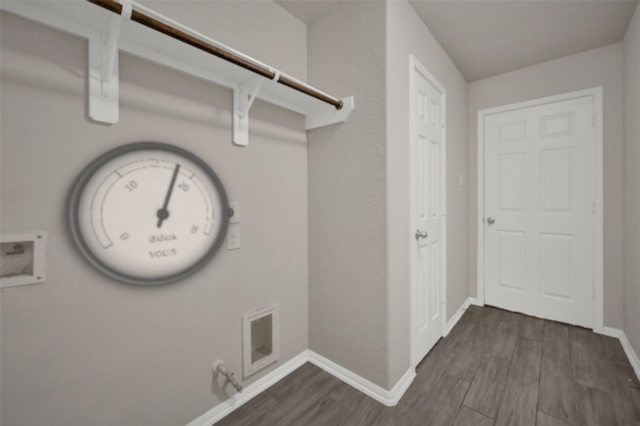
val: 17.5 V
